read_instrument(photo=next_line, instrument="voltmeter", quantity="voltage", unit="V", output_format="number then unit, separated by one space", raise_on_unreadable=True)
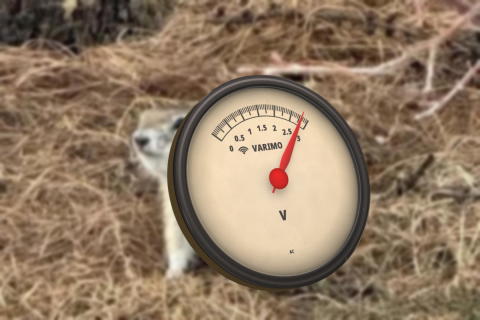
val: 2.75 V
